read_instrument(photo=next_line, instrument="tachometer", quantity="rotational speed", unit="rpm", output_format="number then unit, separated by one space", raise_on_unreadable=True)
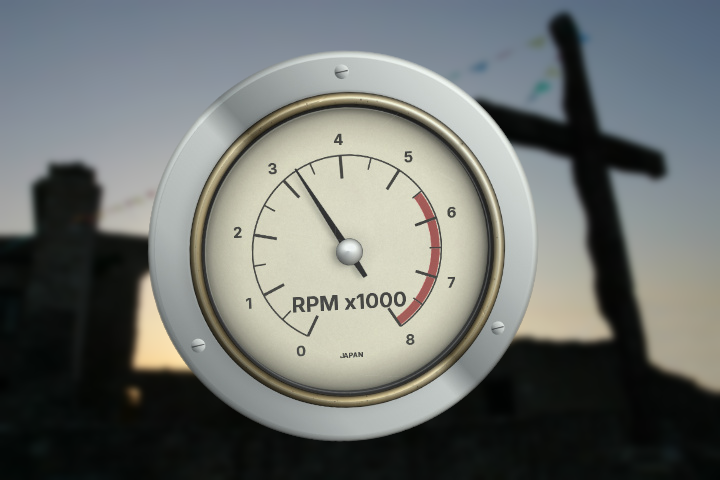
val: 3250 rpm
